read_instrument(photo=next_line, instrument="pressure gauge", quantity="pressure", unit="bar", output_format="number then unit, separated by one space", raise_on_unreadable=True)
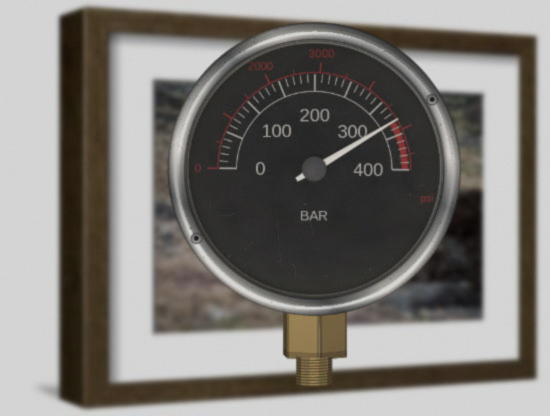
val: 330 bar
